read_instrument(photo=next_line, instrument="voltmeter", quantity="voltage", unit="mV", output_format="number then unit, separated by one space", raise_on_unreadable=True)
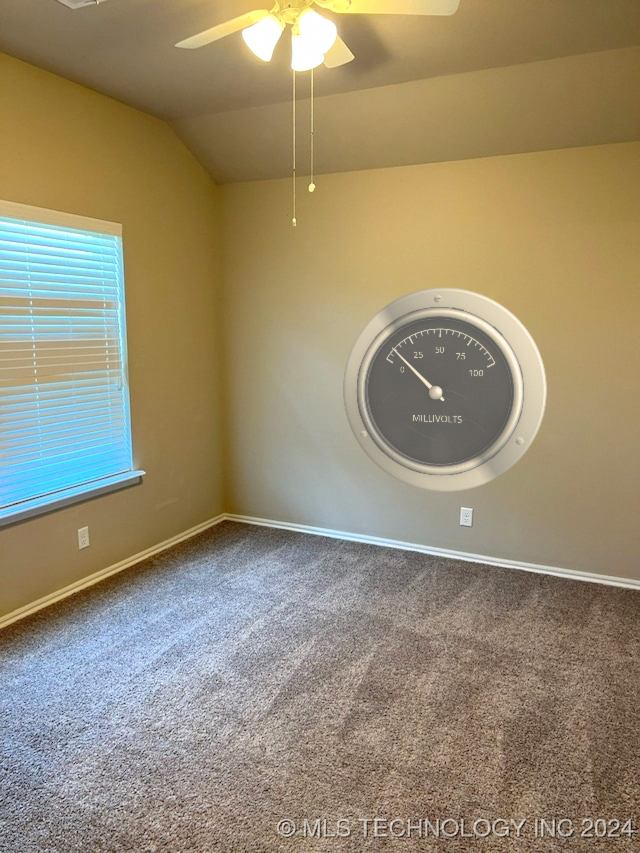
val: 10 mV
